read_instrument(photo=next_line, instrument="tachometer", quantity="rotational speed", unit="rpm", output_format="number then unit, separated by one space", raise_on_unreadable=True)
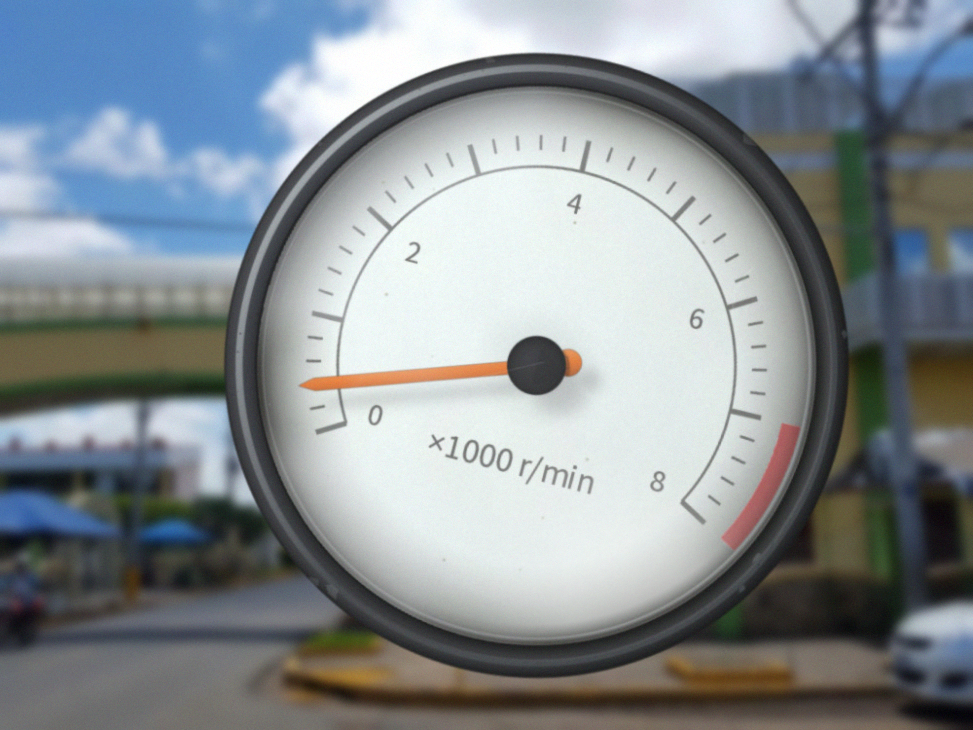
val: 400 rpm
